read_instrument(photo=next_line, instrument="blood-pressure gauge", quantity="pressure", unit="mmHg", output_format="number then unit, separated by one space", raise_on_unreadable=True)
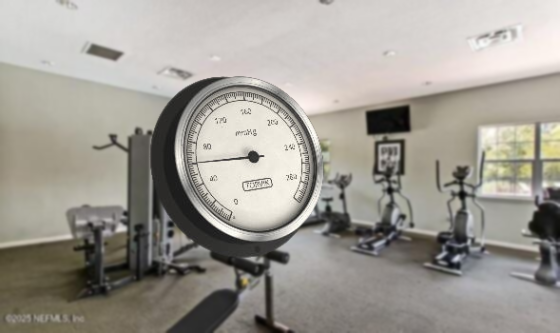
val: 60 mmHg
